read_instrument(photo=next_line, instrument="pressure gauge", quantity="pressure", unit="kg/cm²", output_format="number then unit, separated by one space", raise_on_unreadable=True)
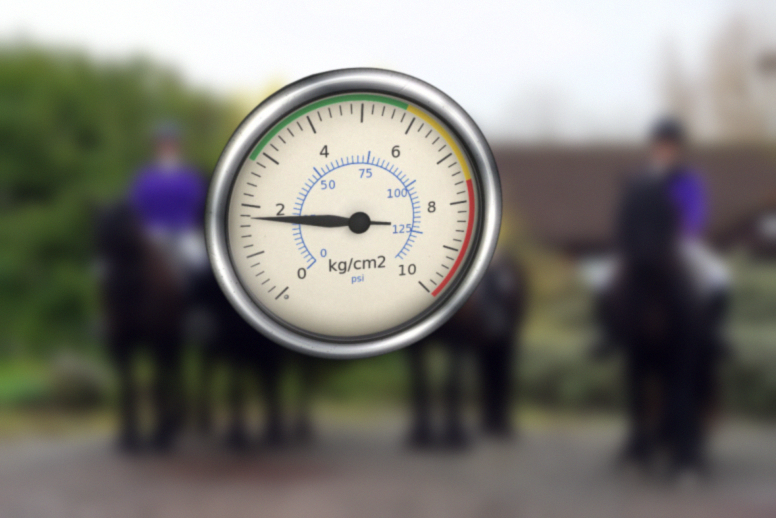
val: 1.8 kg/cm²
